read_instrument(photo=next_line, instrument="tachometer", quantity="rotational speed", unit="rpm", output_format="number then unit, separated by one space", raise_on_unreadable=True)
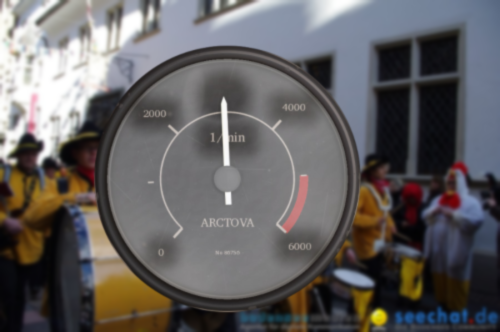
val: 3000 rpm
